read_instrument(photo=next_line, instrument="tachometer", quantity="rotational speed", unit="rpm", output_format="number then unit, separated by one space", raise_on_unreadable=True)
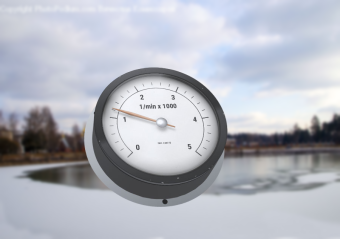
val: 1200 rpm
